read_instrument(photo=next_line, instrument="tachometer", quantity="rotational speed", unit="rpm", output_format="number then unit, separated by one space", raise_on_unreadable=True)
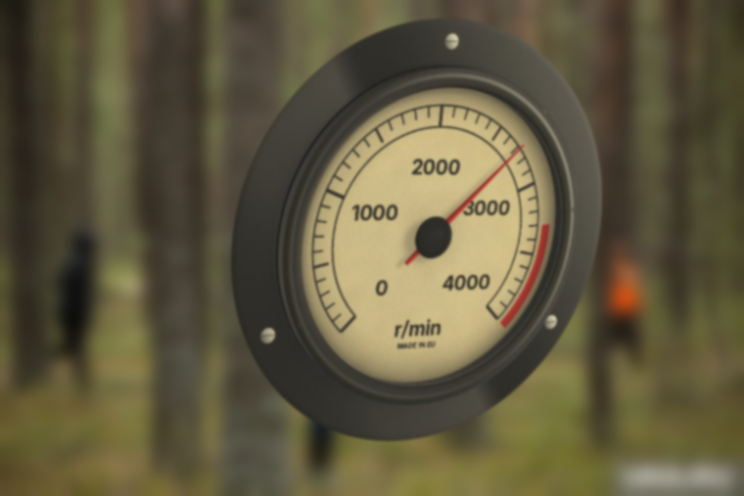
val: 2700 rpm
